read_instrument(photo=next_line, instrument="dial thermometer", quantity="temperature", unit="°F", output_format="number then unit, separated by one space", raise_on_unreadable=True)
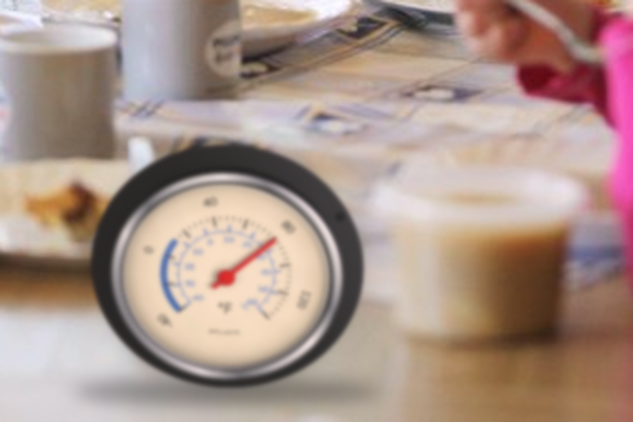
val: 80 °F
